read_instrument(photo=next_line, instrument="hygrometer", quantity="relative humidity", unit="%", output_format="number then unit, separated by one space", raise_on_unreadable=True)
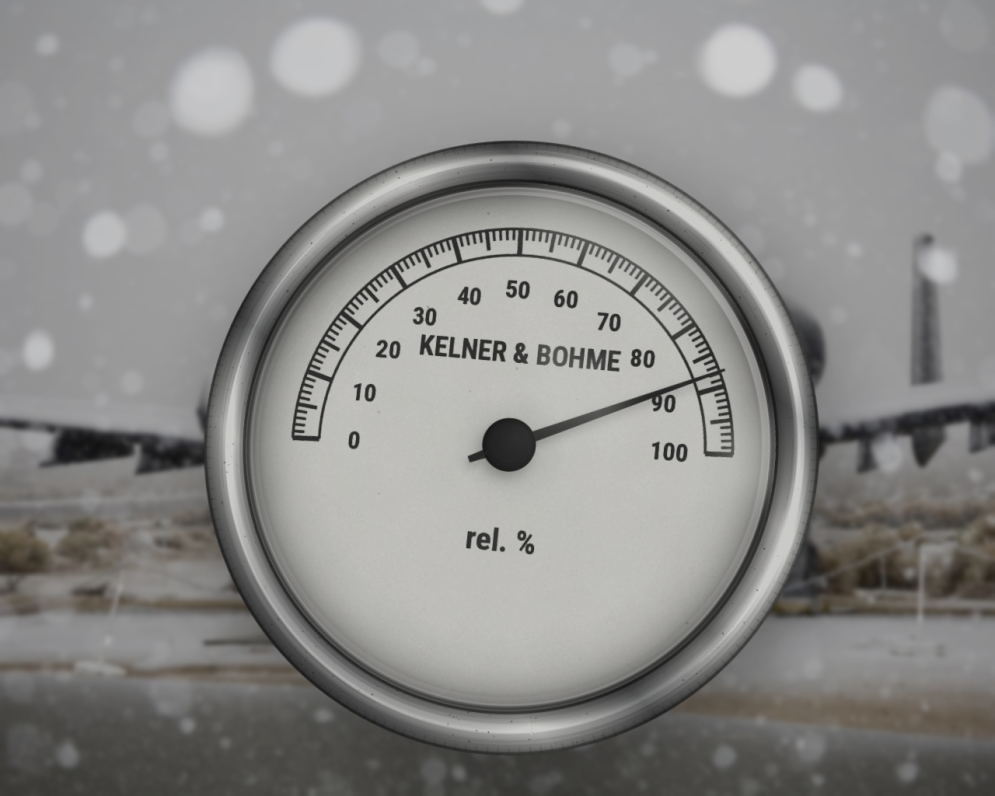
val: 88 %
